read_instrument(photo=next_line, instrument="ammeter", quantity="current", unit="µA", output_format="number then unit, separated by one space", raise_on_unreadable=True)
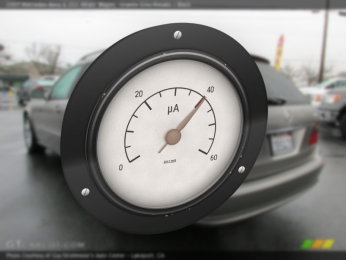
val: 40 µA
